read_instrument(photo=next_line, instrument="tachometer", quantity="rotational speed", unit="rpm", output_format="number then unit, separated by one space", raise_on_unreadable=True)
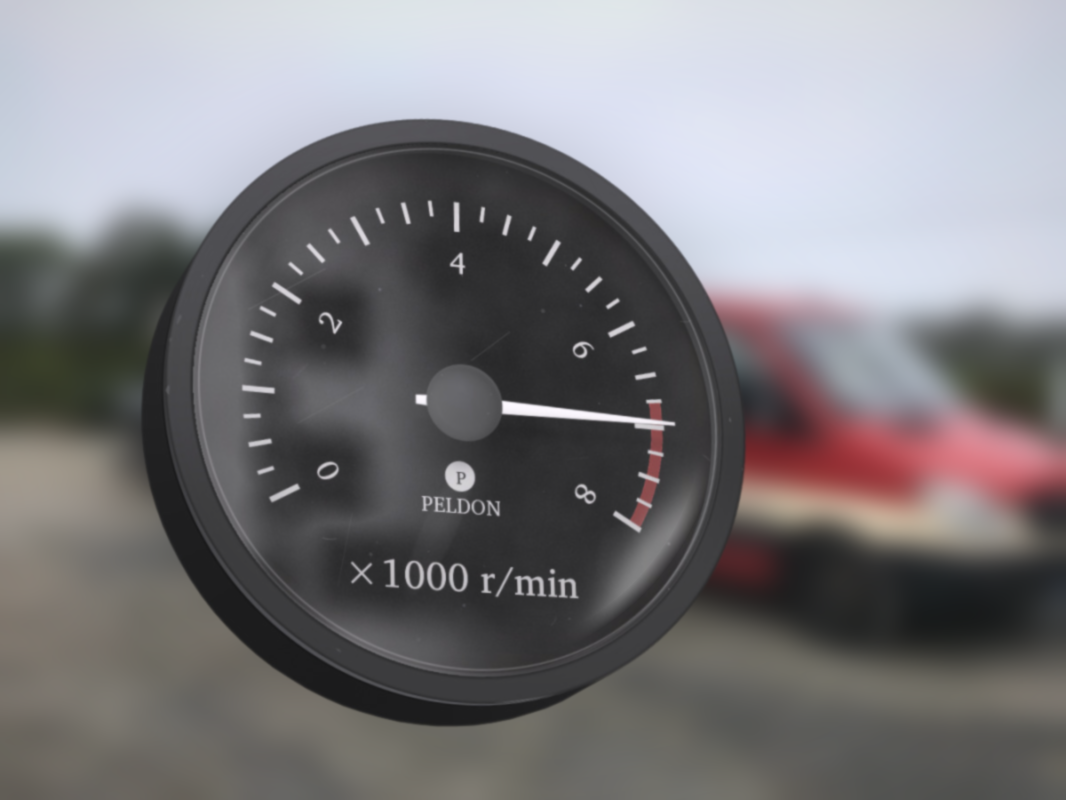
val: 7000 rpm
